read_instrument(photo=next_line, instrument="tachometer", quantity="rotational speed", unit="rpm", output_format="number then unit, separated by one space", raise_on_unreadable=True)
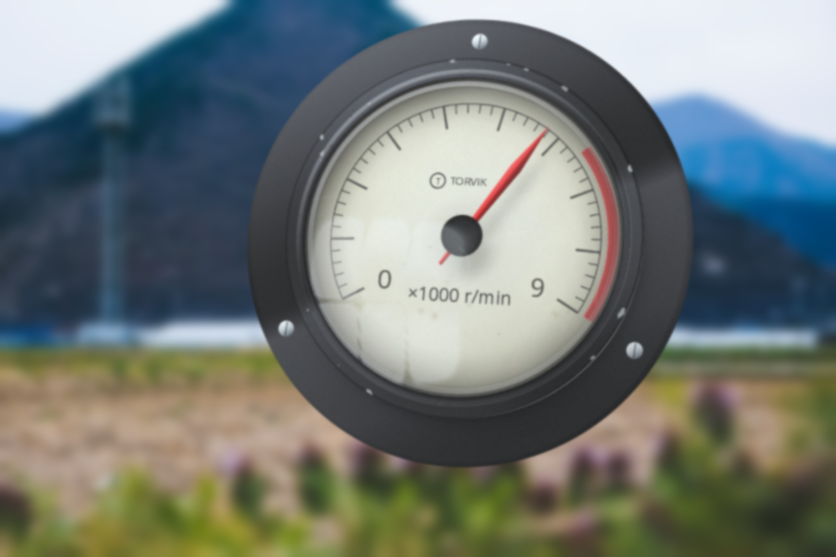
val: 5800 rpm
